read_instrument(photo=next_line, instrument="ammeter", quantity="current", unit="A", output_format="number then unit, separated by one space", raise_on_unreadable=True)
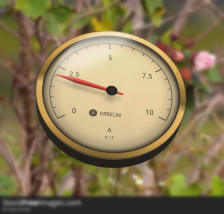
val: 2 A
